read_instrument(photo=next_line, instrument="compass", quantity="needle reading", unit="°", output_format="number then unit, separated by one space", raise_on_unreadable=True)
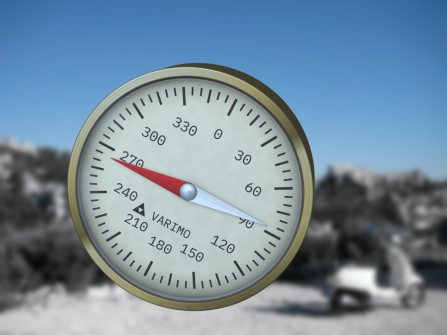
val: 265 °
